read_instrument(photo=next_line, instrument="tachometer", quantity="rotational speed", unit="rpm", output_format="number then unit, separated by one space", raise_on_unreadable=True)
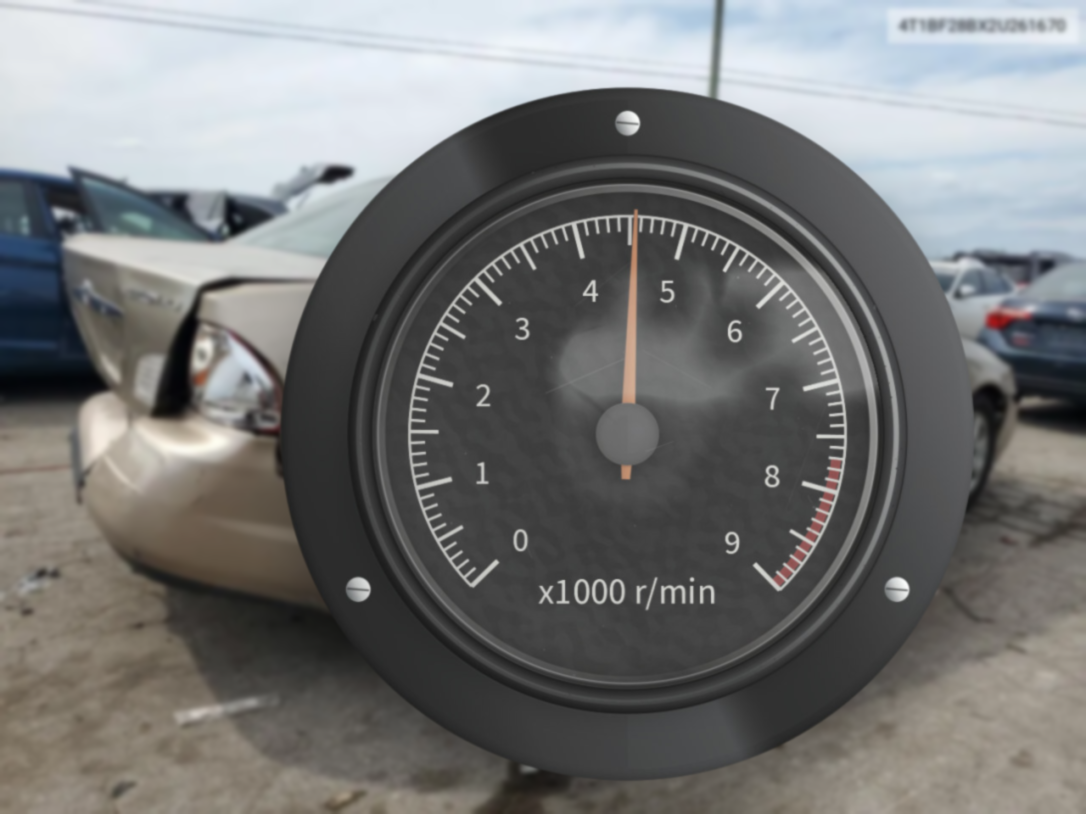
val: 4550 rpm
